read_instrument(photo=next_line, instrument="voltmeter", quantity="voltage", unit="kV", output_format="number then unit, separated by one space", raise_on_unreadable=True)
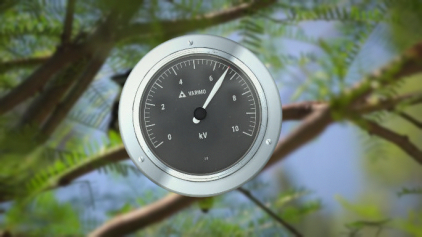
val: 6.6 kV
